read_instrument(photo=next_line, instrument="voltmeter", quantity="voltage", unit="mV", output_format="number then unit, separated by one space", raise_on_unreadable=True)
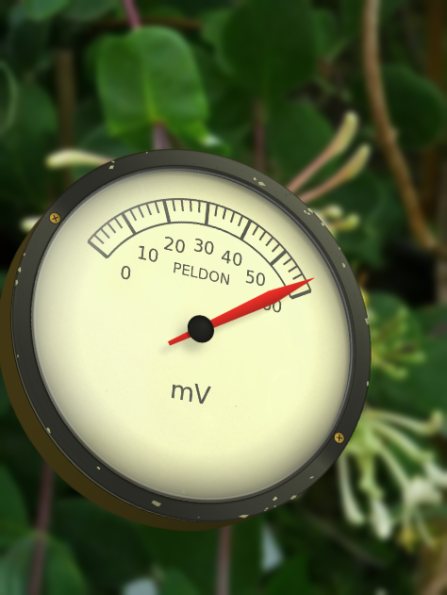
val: 58 mV
